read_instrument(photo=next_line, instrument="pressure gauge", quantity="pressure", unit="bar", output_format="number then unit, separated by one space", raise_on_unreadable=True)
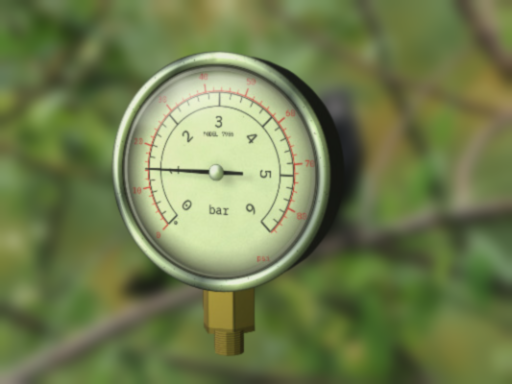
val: 1 bar
